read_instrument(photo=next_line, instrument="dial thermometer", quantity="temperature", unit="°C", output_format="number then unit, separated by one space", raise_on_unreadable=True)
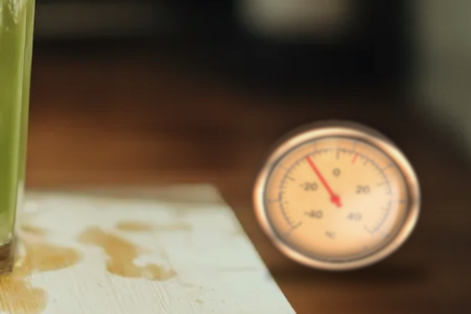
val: -10 °C
